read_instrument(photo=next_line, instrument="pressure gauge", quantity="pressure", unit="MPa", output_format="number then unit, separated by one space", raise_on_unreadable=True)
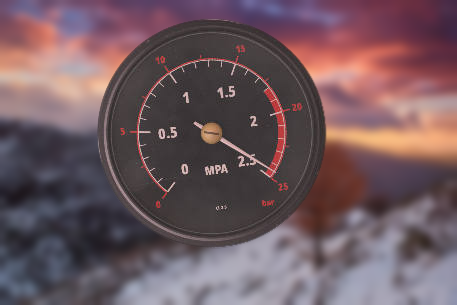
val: 2.45 MPa
